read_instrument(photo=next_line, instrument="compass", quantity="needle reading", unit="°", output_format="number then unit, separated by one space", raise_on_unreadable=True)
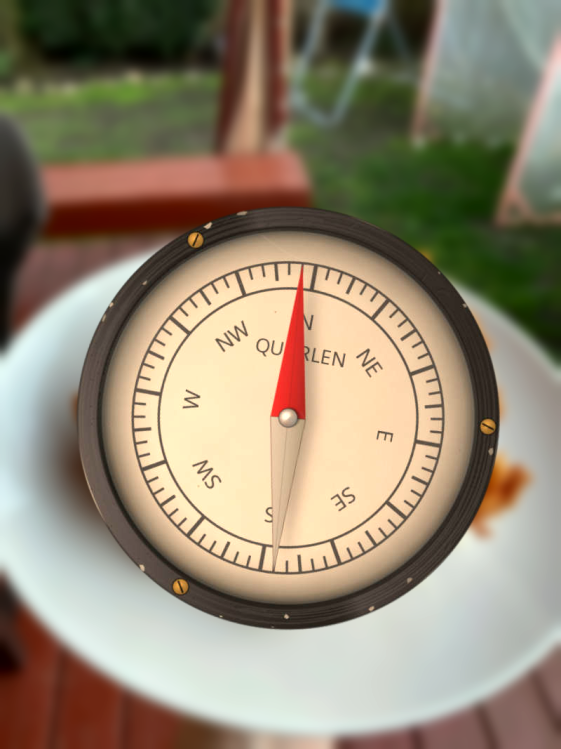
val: 355 °
